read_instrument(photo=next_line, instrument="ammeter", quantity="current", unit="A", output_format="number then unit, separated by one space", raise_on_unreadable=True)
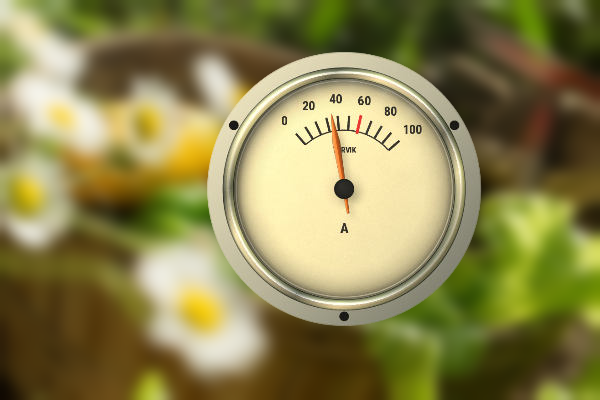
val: 35 A
